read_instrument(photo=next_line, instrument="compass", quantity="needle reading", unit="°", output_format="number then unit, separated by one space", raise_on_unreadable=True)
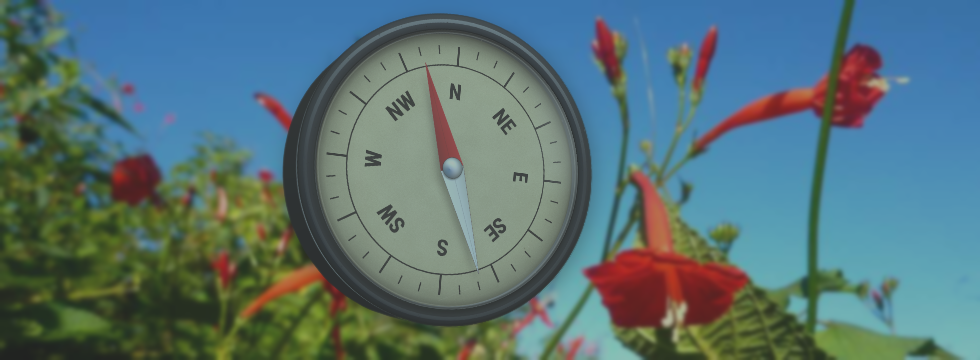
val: 340 °
